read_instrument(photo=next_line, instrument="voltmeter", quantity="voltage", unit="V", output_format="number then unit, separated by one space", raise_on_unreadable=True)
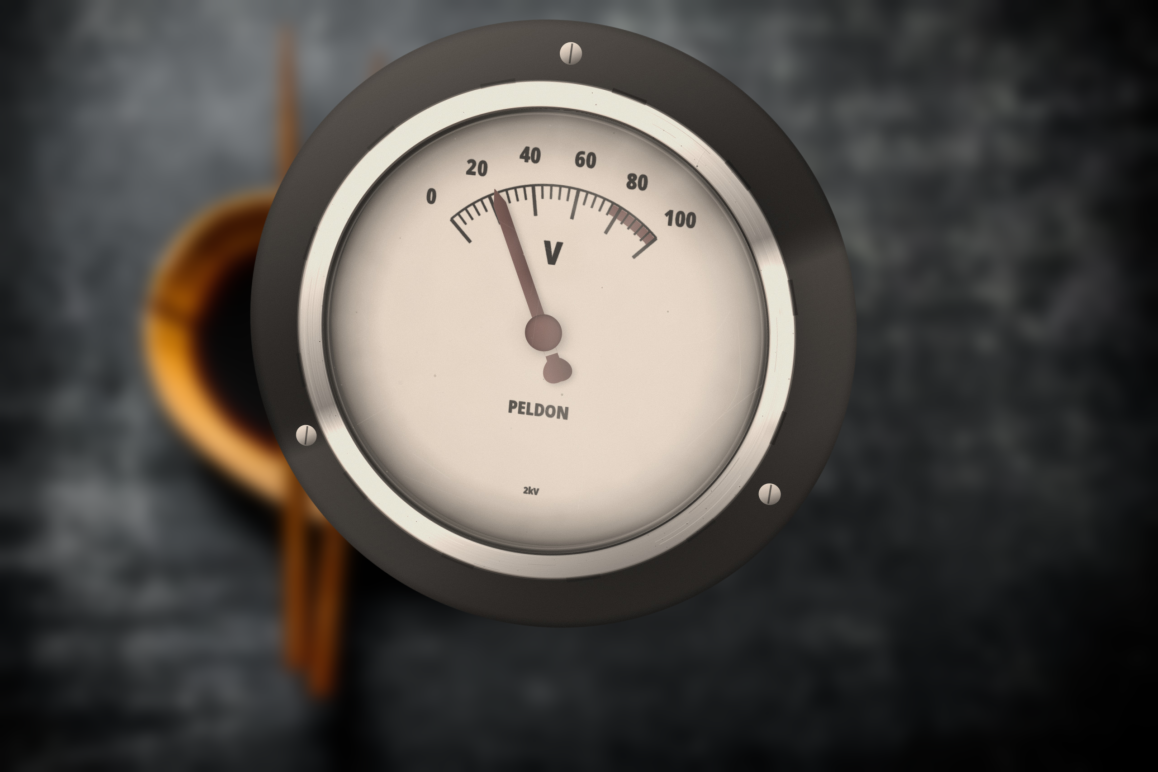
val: 24 V
